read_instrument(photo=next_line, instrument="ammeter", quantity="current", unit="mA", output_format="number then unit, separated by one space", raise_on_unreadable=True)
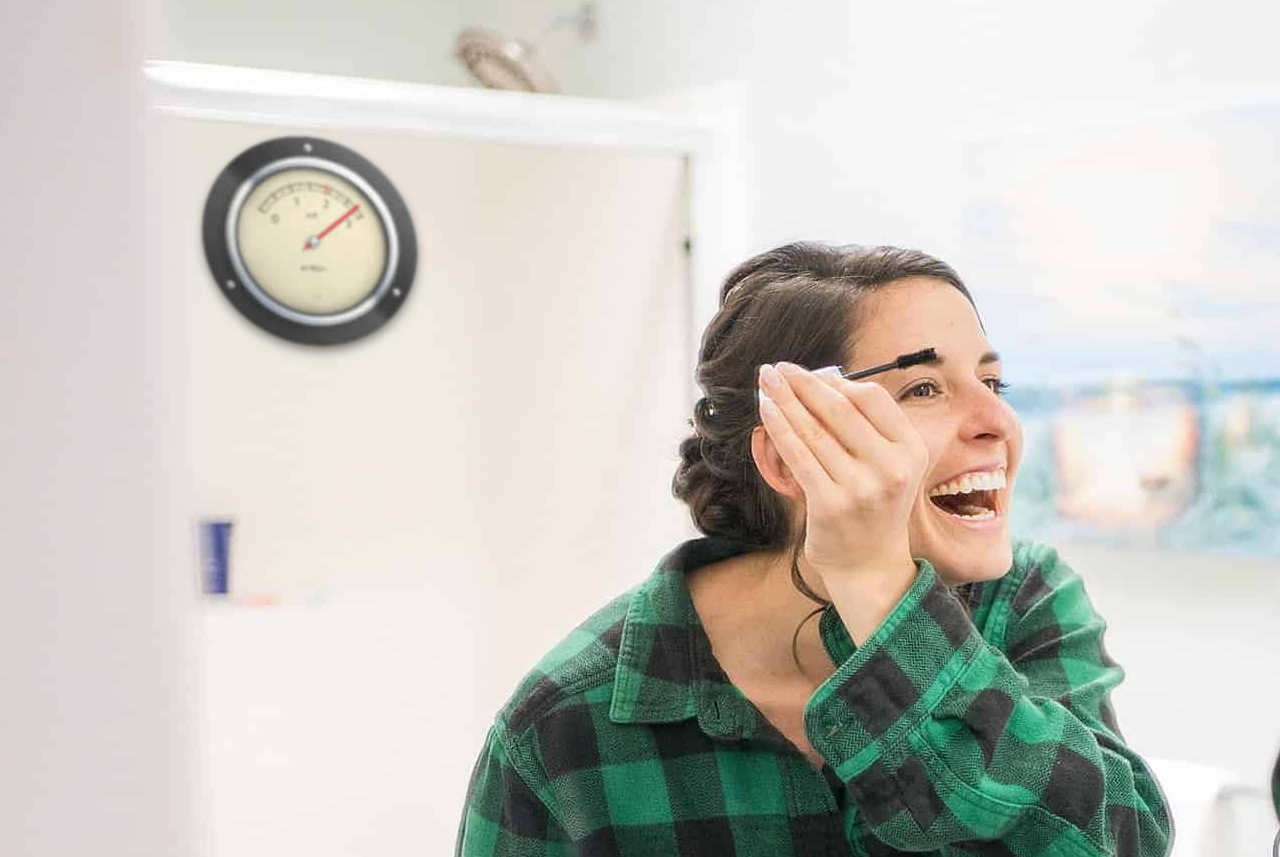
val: 2.75 mA
